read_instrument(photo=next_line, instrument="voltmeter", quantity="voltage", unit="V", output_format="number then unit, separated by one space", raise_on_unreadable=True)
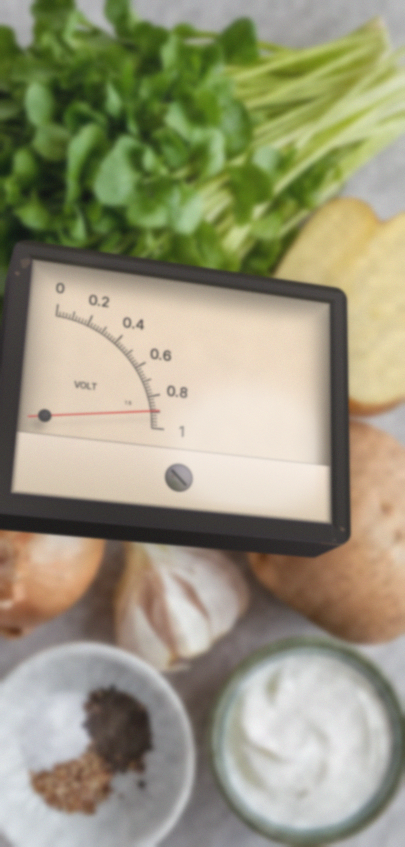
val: 0.9 V
